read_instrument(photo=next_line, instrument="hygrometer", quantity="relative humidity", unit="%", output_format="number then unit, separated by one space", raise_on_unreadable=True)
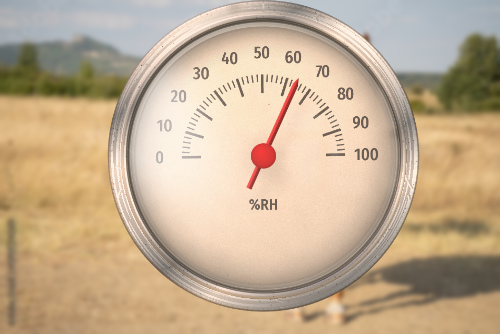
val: 64 %
